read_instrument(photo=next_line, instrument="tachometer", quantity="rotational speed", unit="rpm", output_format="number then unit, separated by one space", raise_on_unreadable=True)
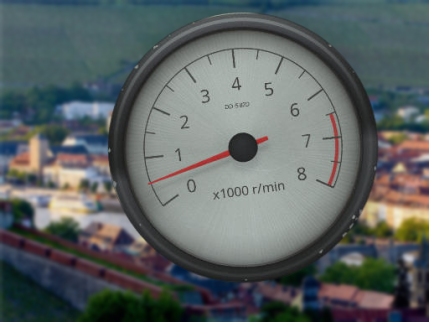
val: 500 rpm
